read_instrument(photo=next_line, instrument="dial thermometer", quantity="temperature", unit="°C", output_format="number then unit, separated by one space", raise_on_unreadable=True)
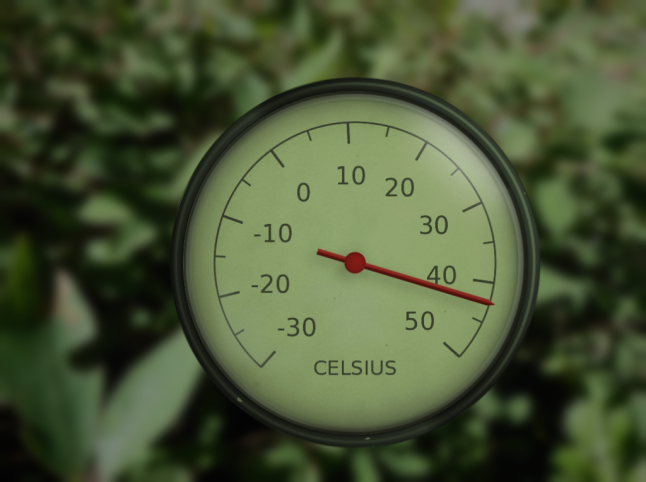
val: 42.5 °C
